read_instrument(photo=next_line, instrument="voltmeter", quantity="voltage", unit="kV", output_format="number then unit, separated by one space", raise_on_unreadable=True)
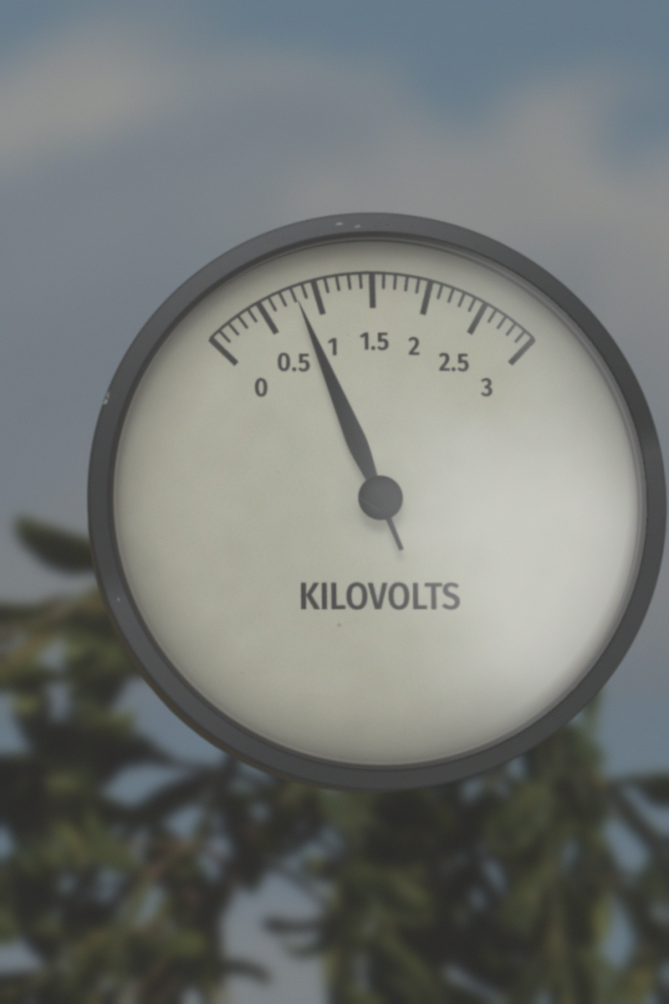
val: 0.8 kV
